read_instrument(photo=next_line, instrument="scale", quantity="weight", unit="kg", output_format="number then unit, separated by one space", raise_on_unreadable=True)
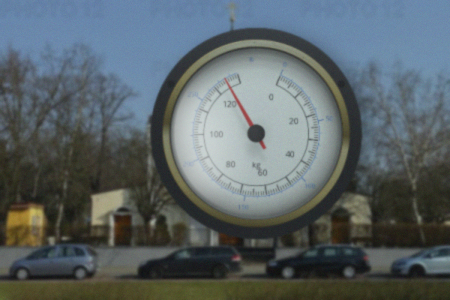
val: 125 kg
